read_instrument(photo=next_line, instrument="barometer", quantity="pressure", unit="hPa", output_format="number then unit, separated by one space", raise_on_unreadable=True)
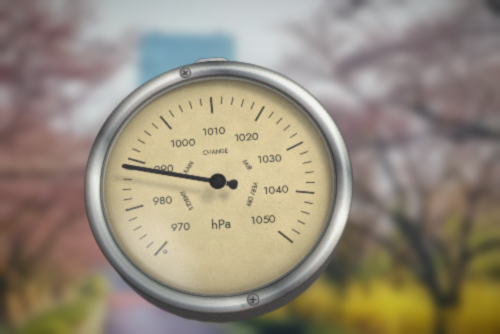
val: 988 hPa
